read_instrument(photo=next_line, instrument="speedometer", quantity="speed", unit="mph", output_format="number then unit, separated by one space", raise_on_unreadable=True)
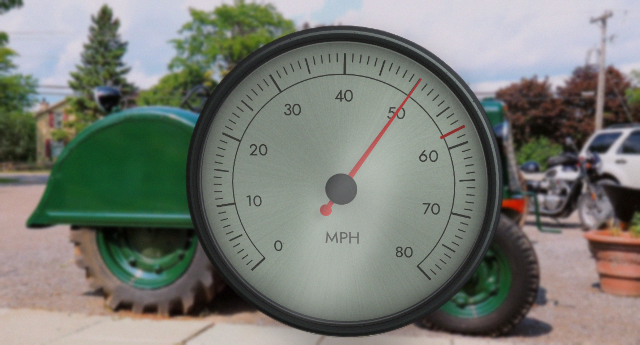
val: 50 mph
